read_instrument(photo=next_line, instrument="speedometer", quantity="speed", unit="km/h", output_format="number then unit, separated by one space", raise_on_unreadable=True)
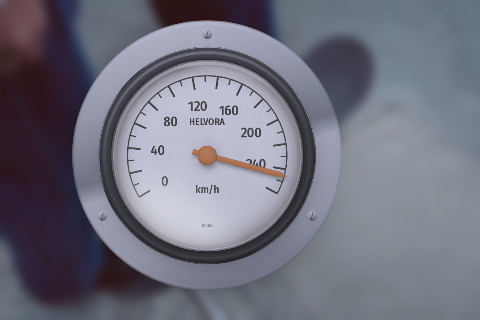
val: 245 km/h
